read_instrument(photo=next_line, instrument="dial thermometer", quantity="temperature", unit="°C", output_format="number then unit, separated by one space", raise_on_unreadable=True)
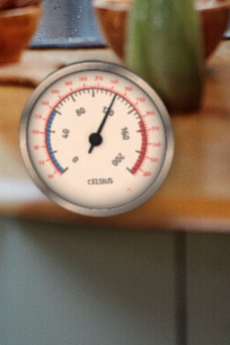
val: 120 °C
